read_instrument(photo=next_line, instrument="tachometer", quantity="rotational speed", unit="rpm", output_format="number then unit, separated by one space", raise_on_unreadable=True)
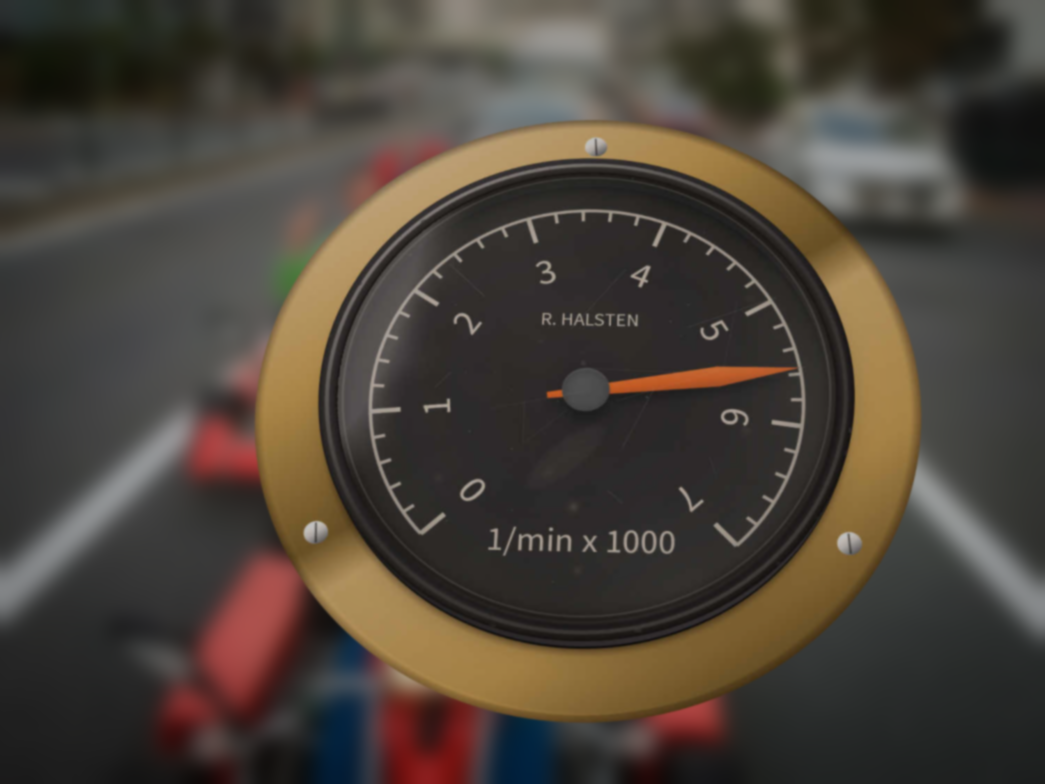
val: 5600 rpm
